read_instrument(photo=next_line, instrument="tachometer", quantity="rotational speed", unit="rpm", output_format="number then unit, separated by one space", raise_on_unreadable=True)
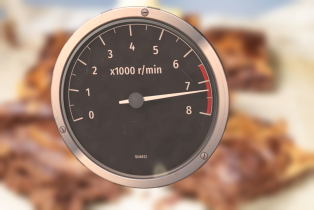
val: 7250 rpm
